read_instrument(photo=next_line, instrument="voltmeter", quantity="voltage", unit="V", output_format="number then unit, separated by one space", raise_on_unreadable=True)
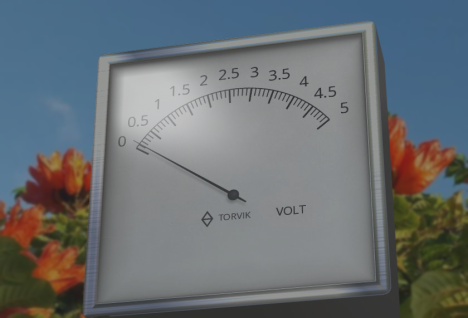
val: 0.1 V
